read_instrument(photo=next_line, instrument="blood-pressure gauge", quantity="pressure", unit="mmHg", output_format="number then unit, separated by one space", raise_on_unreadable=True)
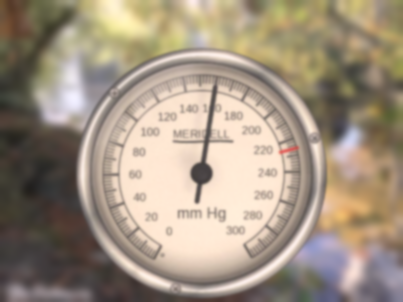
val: 160 mmHg
